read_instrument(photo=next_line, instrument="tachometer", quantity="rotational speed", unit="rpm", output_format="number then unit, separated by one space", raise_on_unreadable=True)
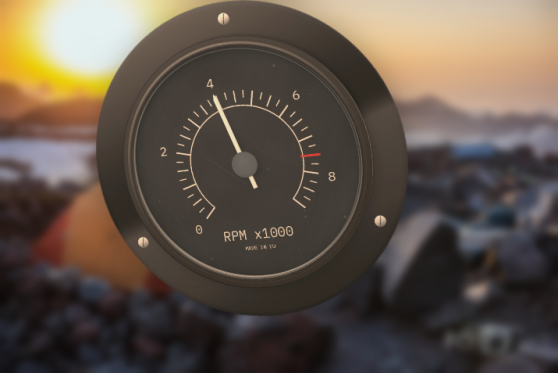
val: 4000 rpm
